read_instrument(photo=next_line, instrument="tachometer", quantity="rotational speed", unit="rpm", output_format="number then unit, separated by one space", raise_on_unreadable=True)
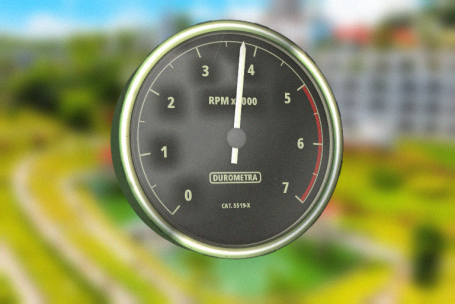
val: 3750 rpm
